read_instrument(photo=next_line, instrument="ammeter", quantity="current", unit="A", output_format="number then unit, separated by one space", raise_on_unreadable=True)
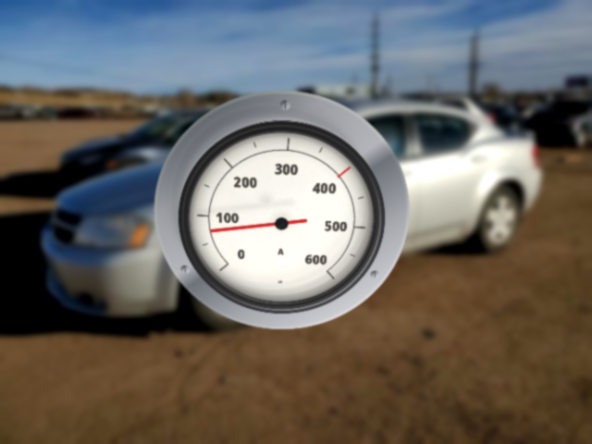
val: 75 A
